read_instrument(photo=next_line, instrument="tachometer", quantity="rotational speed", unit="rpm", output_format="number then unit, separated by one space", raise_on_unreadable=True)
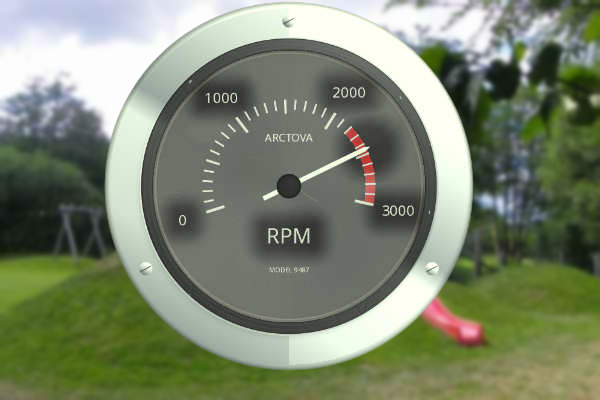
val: 2450 rpm
